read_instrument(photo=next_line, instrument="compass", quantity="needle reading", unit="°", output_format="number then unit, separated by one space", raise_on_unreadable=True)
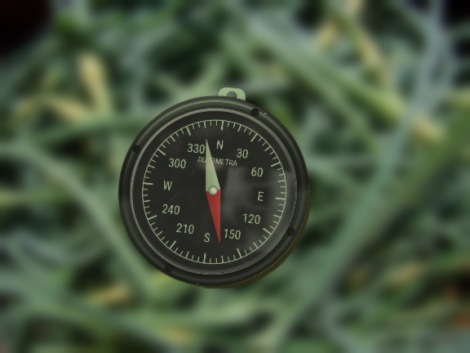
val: 165 °
